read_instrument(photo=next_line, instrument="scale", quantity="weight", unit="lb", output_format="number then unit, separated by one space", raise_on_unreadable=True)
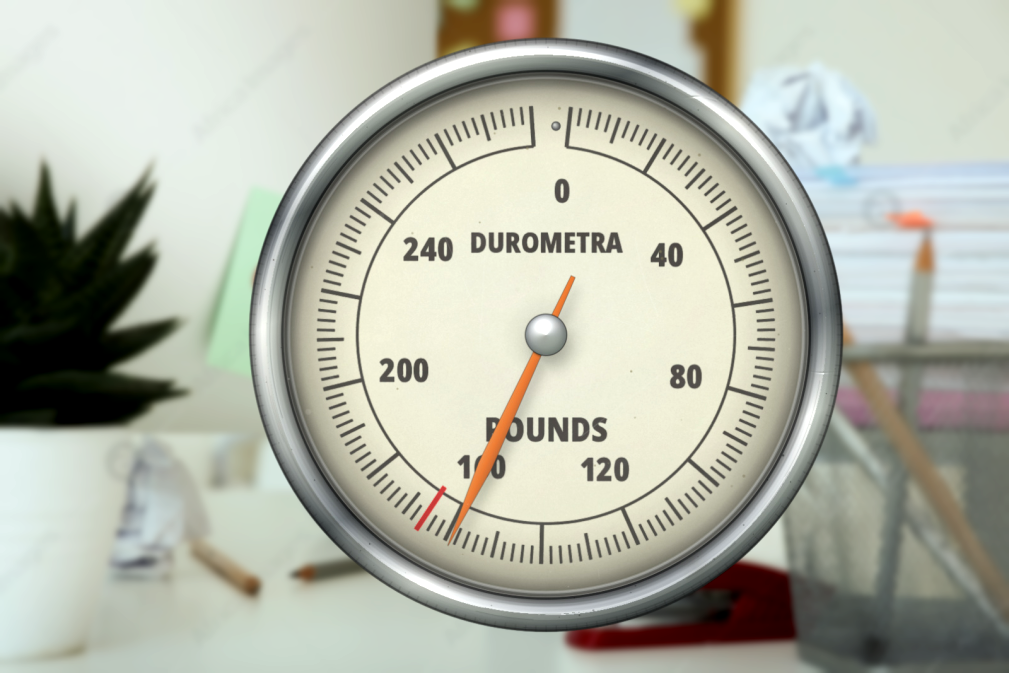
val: 159 lb
